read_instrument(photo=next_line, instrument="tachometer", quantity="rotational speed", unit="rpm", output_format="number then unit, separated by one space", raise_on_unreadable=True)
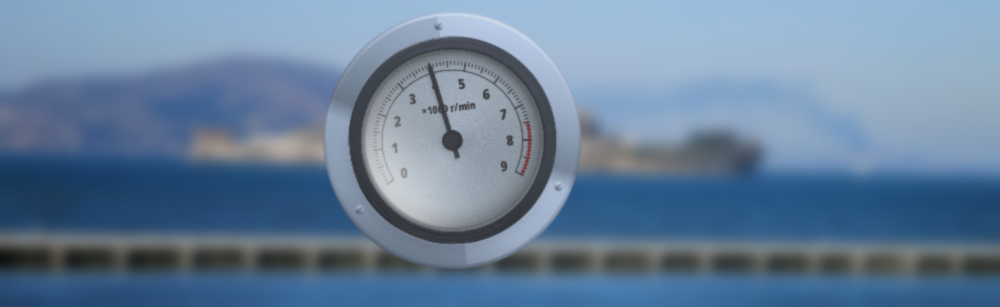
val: 4000 rpm
